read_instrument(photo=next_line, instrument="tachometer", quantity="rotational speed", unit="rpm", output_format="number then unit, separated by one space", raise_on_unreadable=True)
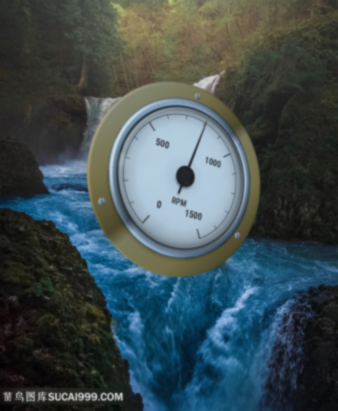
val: 800 rpm
